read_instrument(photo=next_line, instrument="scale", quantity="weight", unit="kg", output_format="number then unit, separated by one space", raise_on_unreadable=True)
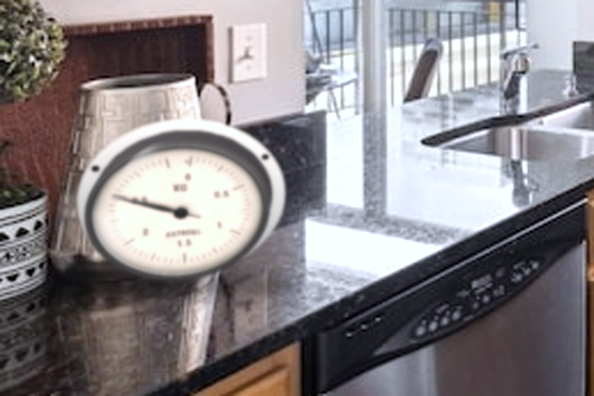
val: 2.5 kg
